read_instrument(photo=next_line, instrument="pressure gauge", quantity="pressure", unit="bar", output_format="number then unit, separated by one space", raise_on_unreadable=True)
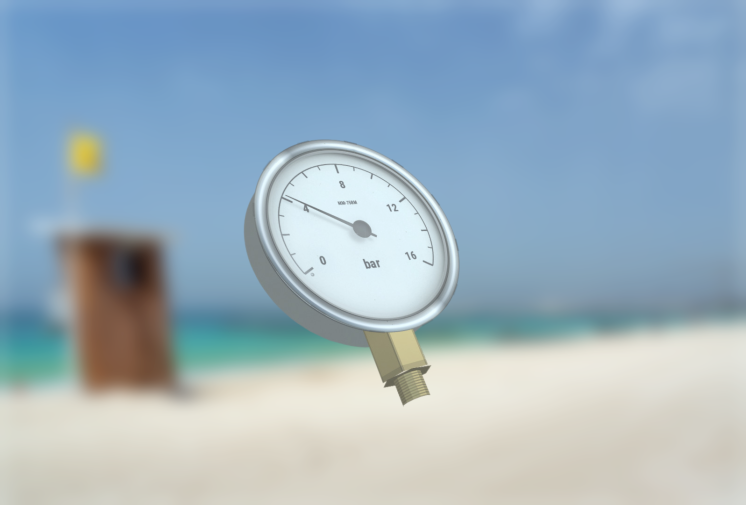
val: 4 bar
